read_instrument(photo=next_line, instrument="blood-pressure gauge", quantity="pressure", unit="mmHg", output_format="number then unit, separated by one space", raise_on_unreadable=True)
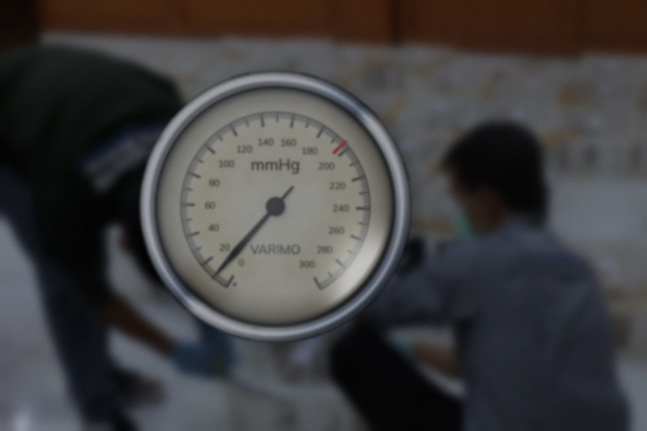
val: 10 mmHg
